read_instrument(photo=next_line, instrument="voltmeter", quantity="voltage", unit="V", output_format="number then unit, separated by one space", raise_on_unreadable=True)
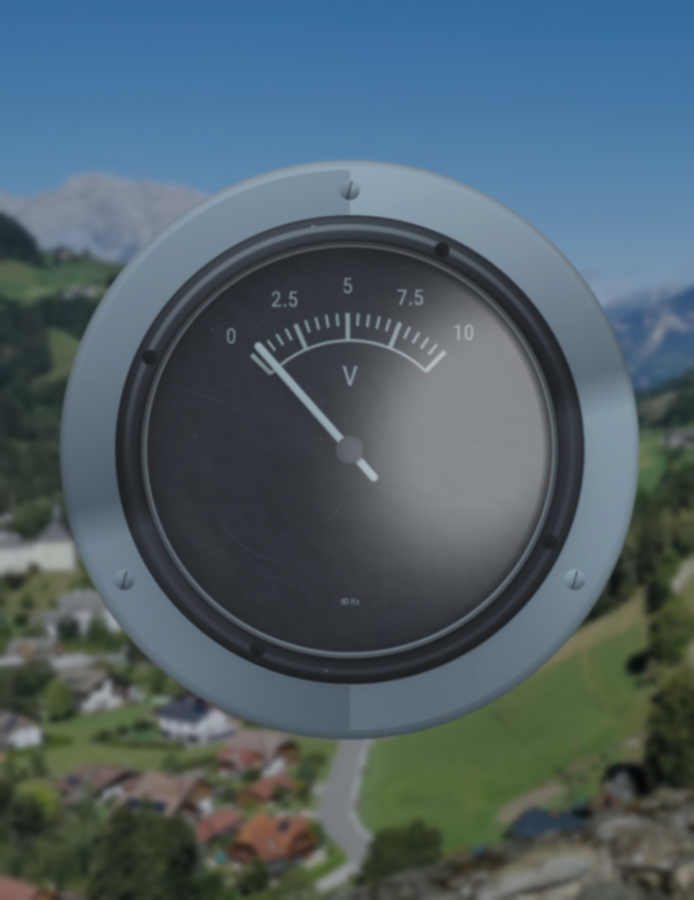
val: 0.5 V
